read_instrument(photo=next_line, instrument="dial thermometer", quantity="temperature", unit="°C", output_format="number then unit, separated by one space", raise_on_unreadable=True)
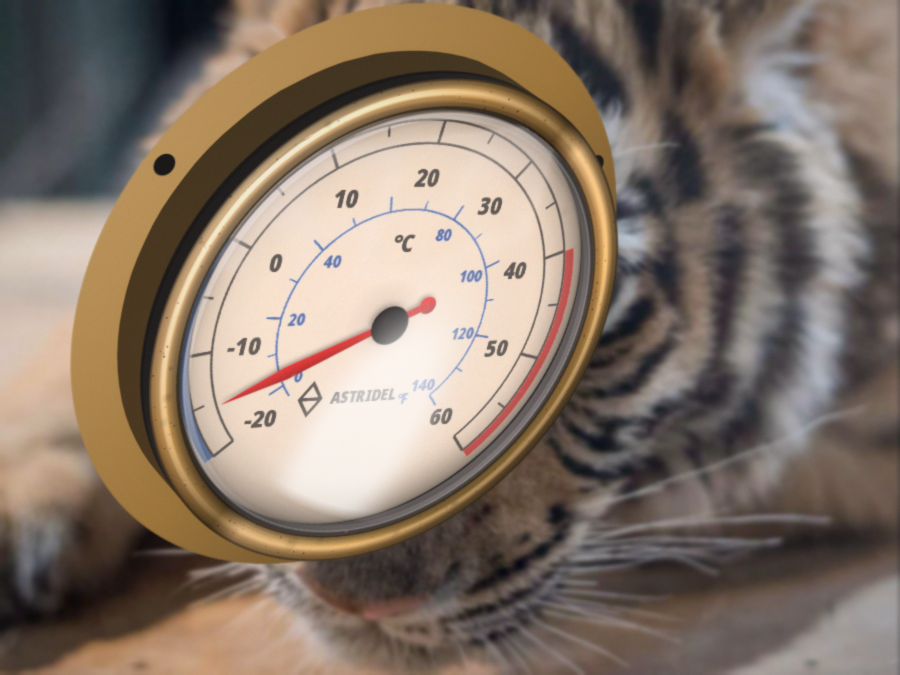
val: -15 °C
